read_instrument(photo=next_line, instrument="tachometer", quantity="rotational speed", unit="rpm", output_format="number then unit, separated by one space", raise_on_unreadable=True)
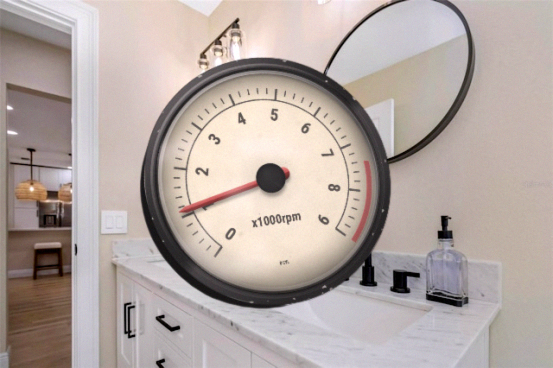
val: 1100 rpm
